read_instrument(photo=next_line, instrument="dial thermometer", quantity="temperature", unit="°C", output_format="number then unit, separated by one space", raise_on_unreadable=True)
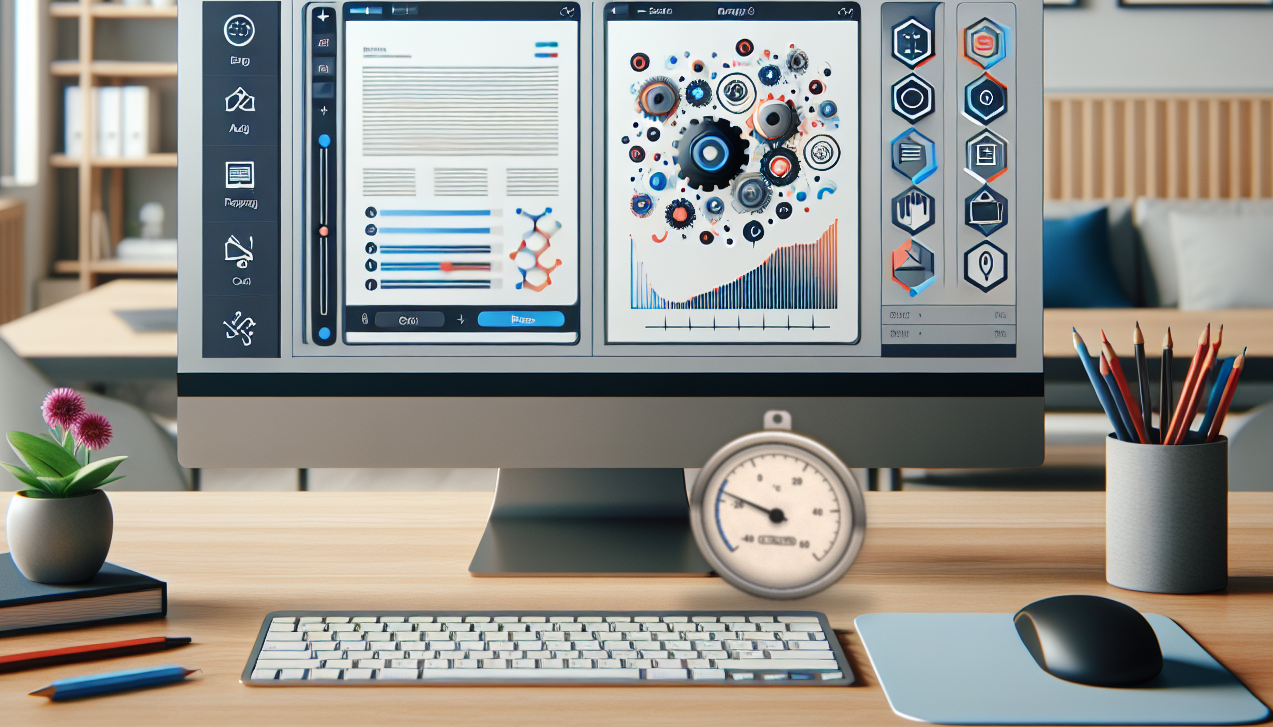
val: -16 °C
